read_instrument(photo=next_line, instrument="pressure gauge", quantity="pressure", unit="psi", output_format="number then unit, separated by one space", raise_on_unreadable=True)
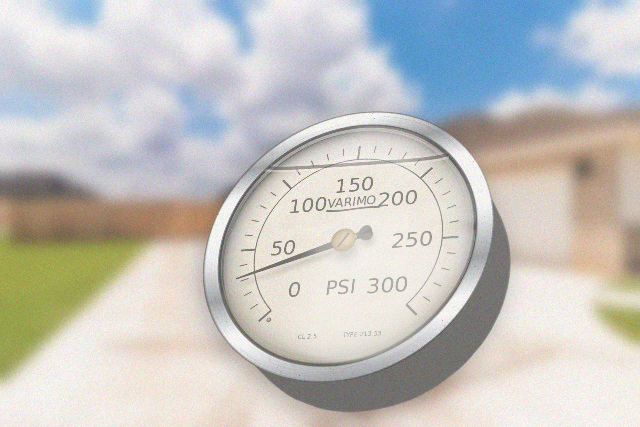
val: 30 psi
